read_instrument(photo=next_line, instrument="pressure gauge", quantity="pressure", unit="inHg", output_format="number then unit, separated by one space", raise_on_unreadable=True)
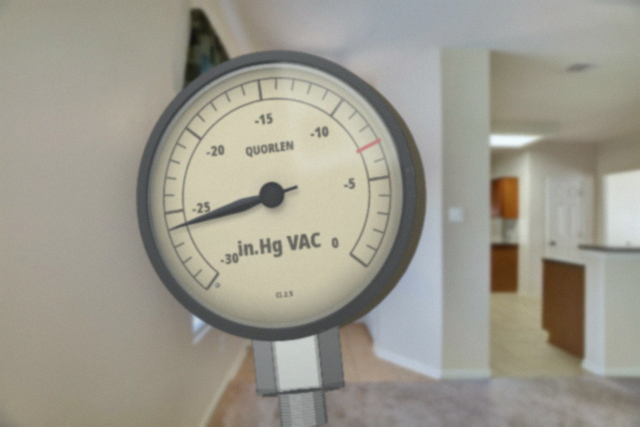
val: -26 inHg
